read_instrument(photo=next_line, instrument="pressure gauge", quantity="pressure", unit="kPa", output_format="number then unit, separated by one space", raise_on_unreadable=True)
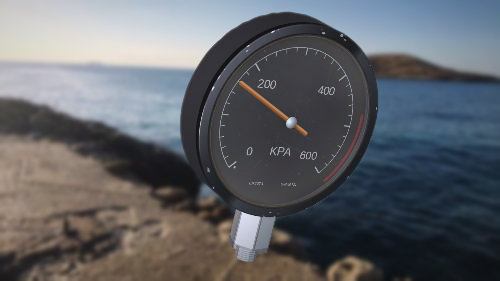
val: 160 kPa
